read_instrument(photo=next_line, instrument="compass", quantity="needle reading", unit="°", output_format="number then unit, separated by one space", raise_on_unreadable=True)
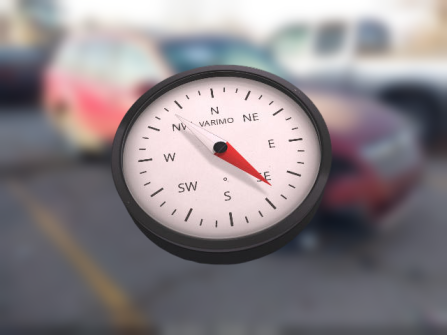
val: 140 °
